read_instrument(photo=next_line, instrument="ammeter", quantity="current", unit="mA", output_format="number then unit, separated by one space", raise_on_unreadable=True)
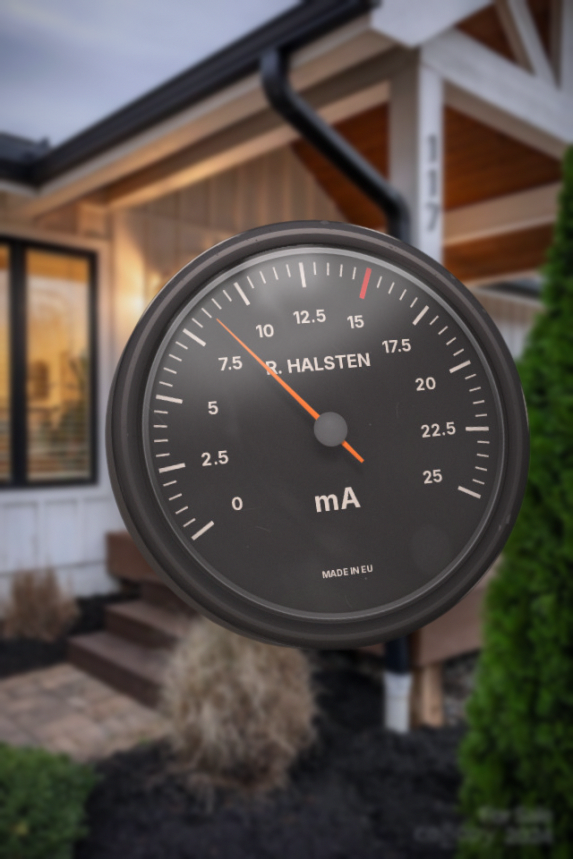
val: 8.5 mA
